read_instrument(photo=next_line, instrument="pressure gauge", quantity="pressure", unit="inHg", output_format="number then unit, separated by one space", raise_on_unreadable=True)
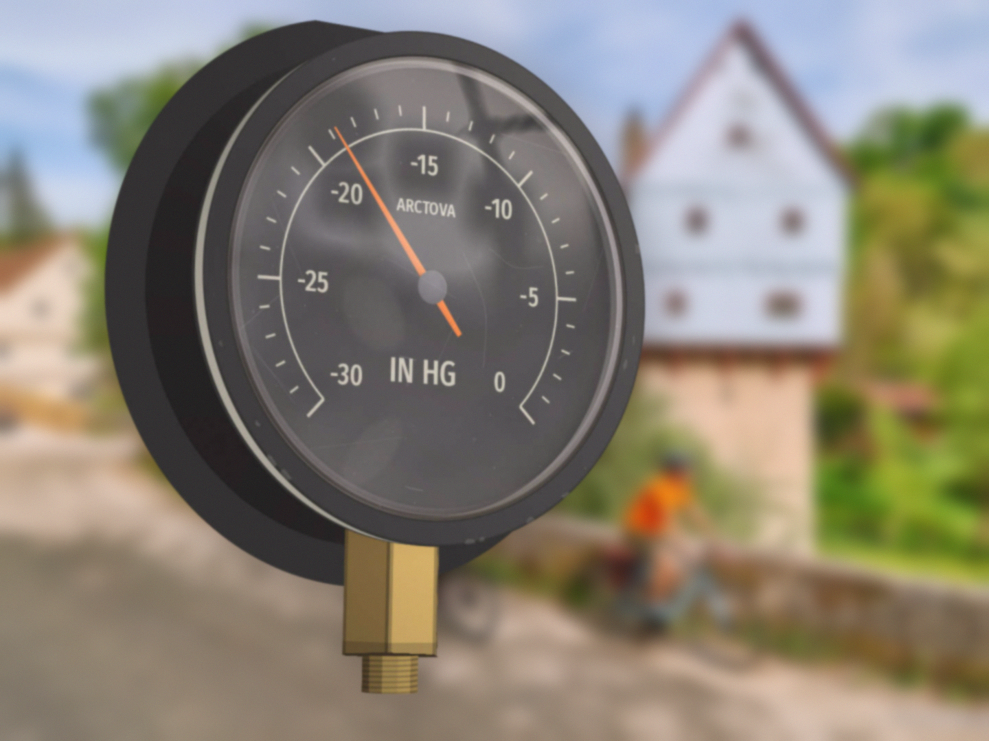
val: -19 inHg
